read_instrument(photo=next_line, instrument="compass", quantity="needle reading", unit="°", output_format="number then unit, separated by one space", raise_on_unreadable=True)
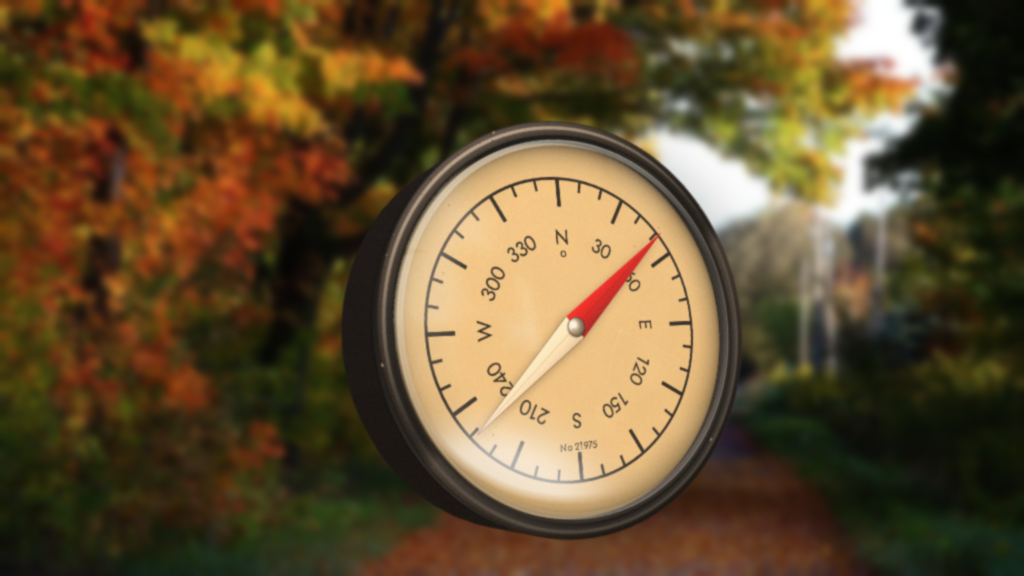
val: 50 °
